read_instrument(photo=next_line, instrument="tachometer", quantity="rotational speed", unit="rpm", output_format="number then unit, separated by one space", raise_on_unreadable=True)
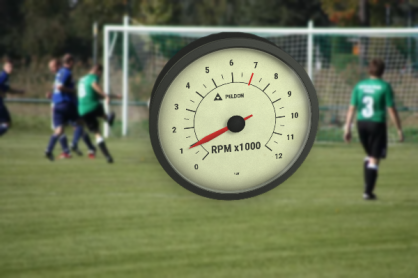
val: 1000 rpm
